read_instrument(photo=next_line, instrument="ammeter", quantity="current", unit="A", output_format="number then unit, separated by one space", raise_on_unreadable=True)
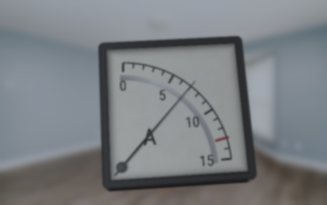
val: 7 A
